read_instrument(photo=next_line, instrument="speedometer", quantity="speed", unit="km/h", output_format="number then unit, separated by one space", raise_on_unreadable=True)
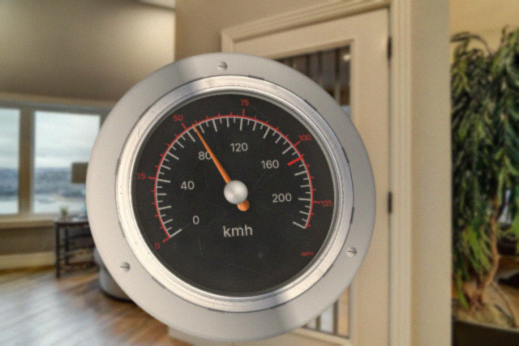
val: 85 km/h
